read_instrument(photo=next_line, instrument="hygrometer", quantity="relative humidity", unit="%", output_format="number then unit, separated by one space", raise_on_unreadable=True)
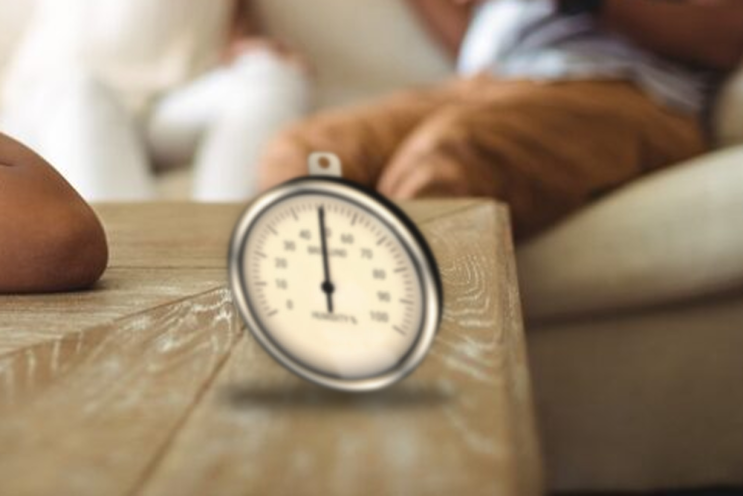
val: 50 %
